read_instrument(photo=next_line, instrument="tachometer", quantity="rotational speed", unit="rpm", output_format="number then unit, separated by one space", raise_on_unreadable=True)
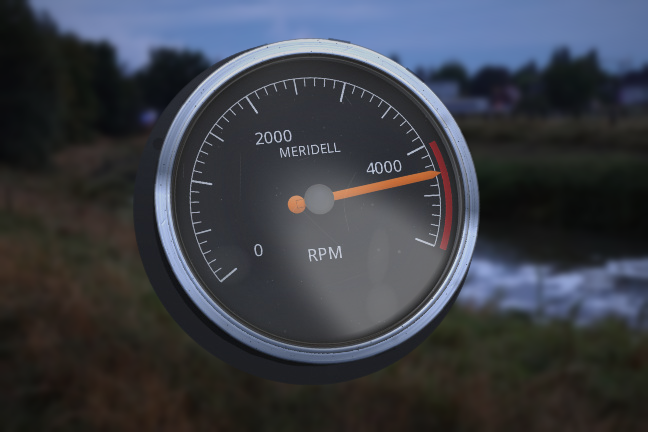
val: 4300 rpm
